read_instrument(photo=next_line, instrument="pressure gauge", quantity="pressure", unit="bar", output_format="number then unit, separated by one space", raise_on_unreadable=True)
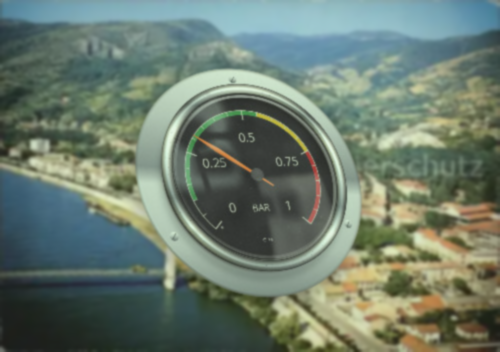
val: 0.3 bar
